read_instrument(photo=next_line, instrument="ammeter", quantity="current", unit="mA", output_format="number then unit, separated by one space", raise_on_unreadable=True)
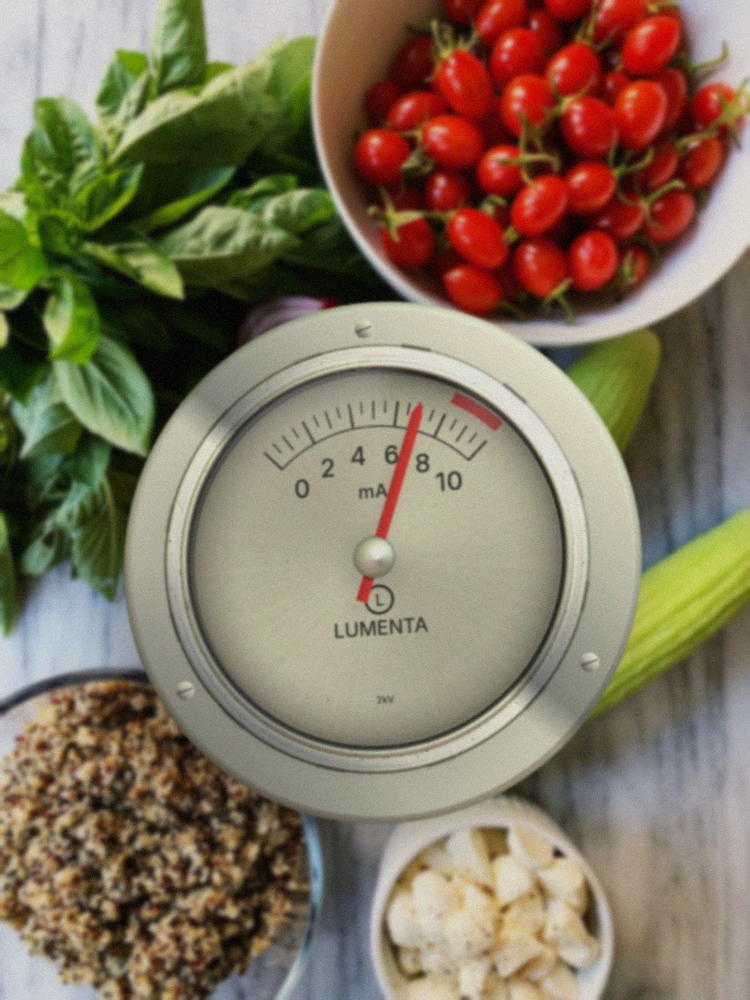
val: 7 mA
